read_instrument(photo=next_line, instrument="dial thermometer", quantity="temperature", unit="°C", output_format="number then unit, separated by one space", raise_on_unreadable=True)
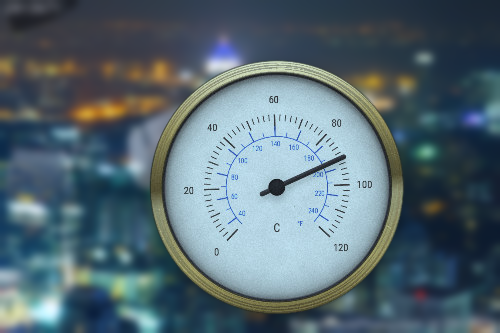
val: 90 °C
